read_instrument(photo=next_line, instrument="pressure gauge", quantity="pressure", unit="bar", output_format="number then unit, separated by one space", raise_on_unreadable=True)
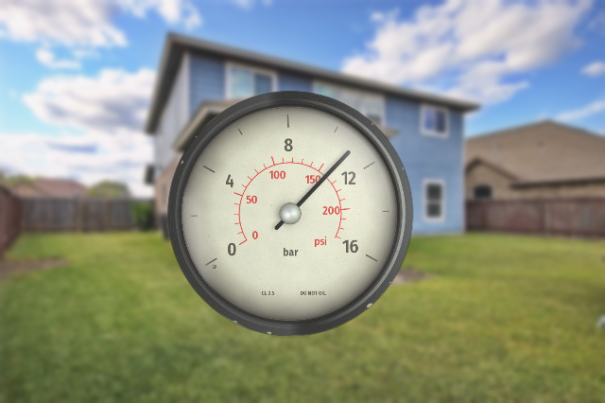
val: 11 bar
